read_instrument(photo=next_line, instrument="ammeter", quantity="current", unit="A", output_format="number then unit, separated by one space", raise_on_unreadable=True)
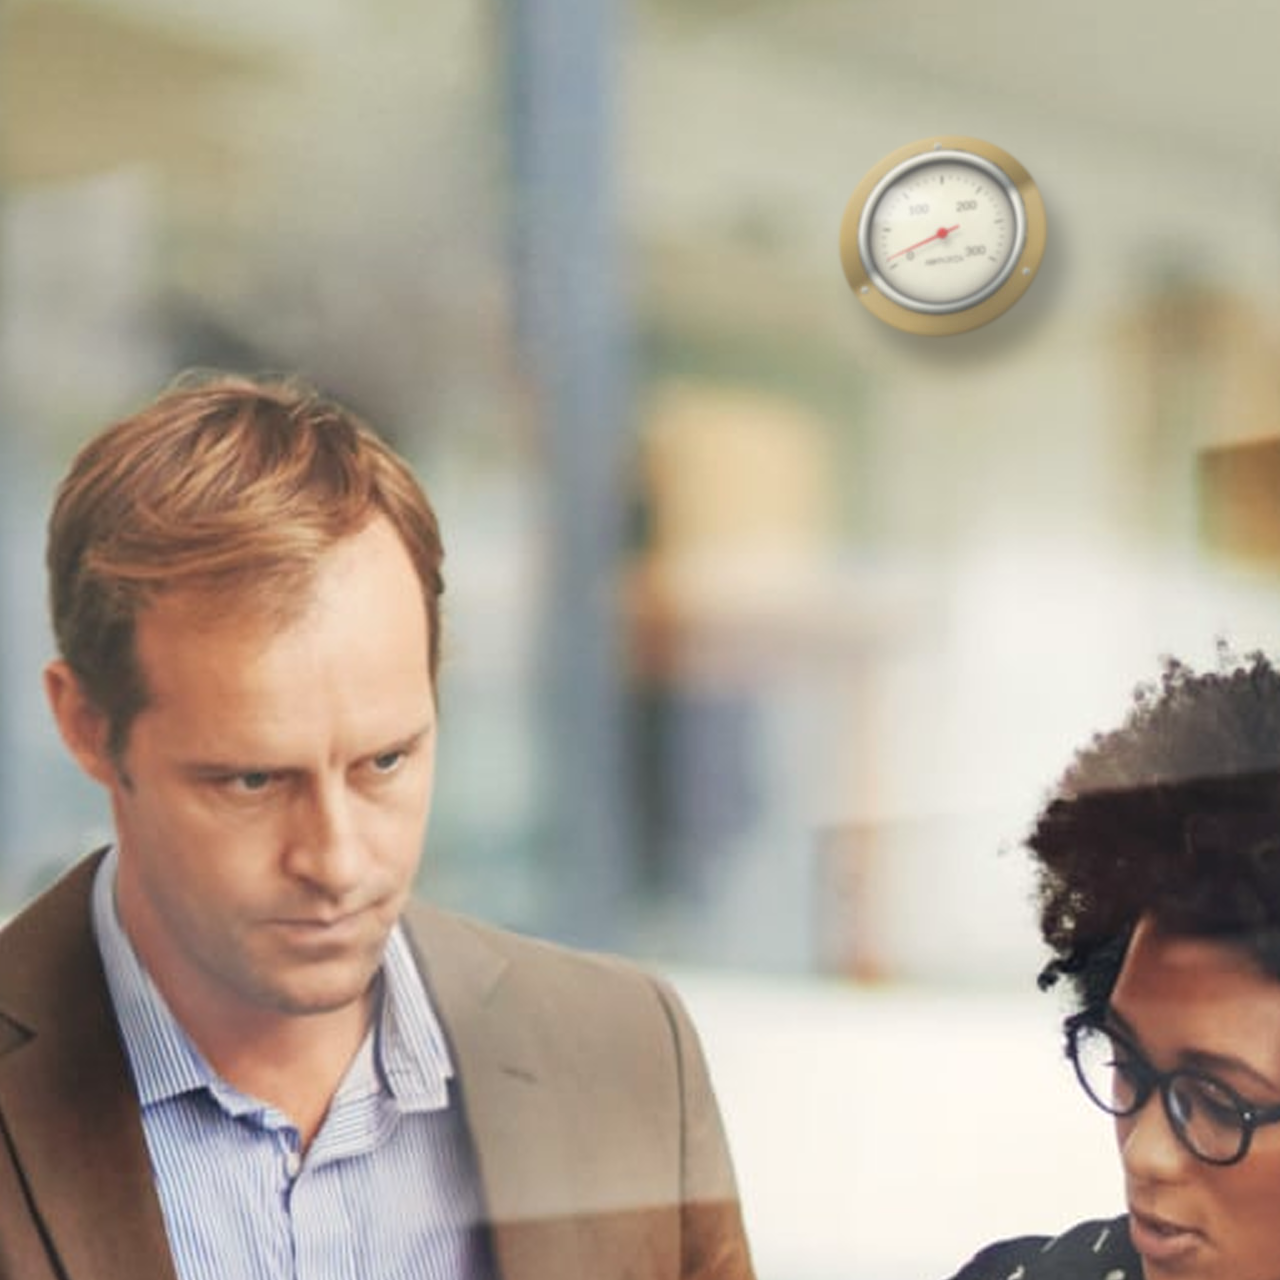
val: 10 A
